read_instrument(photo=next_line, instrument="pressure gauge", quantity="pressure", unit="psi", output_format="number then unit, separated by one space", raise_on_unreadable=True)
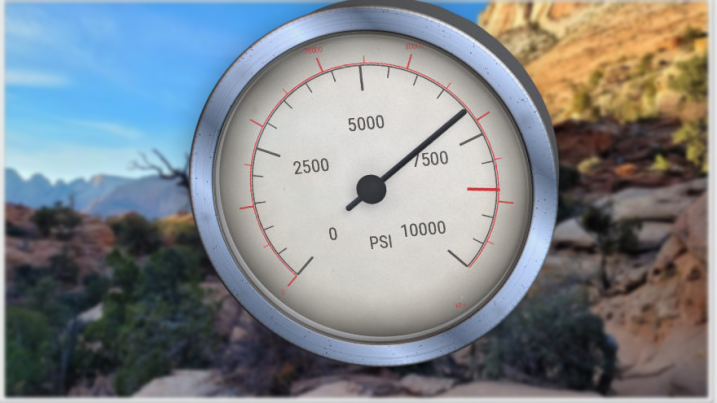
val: 7000 psi
